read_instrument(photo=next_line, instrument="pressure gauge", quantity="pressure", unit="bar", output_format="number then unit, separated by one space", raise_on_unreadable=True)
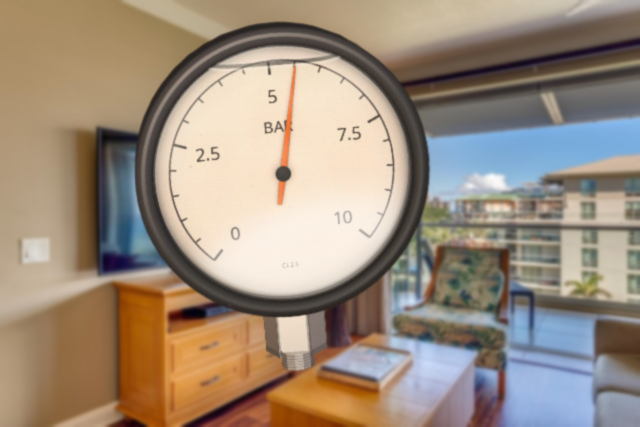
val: 5.5 bar
